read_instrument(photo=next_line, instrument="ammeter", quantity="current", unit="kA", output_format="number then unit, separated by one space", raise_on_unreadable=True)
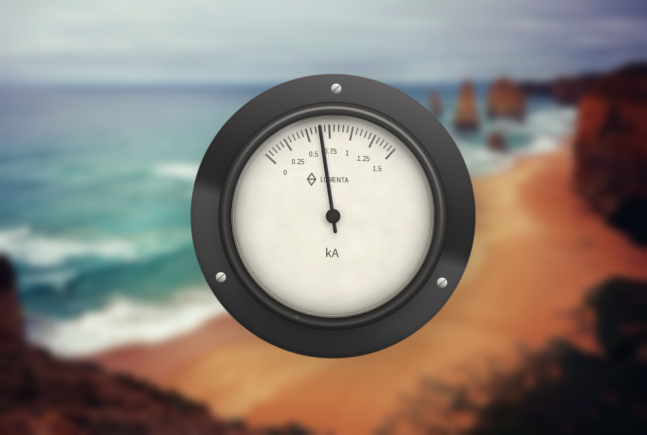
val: 0.65 kA
